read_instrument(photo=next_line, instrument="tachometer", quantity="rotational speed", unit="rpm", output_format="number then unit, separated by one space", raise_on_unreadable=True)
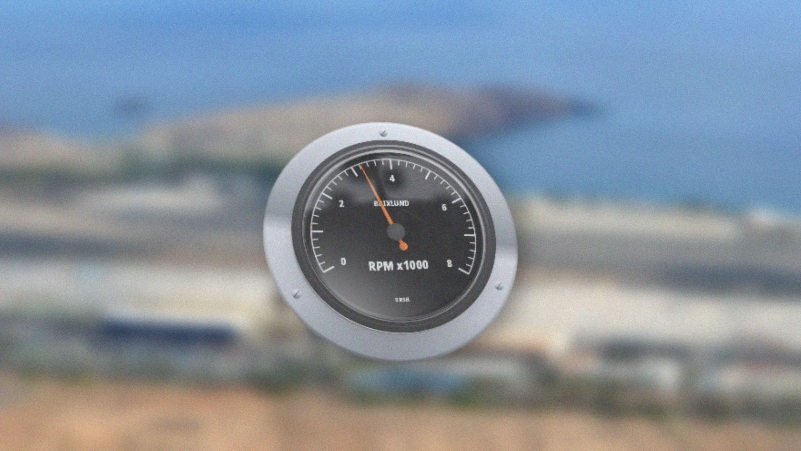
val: 3200 rpm
